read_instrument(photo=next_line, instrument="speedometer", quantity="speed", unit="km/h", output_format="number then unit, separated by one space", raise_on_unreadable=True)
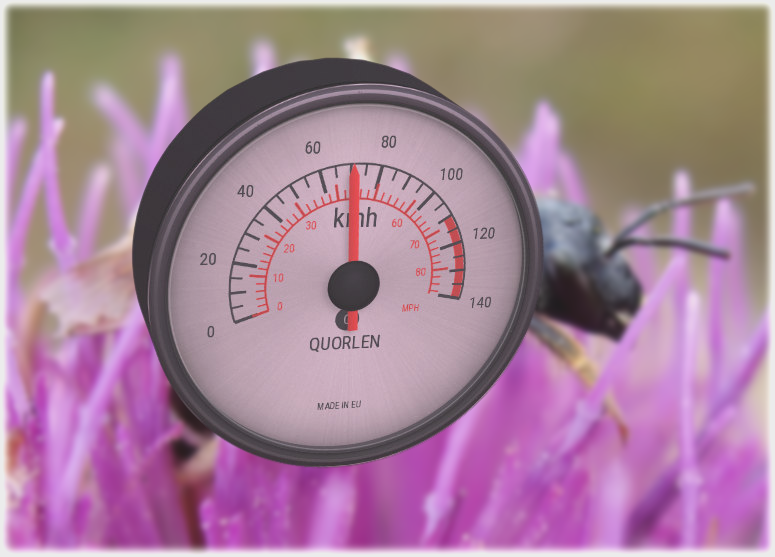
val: 70 km/h
